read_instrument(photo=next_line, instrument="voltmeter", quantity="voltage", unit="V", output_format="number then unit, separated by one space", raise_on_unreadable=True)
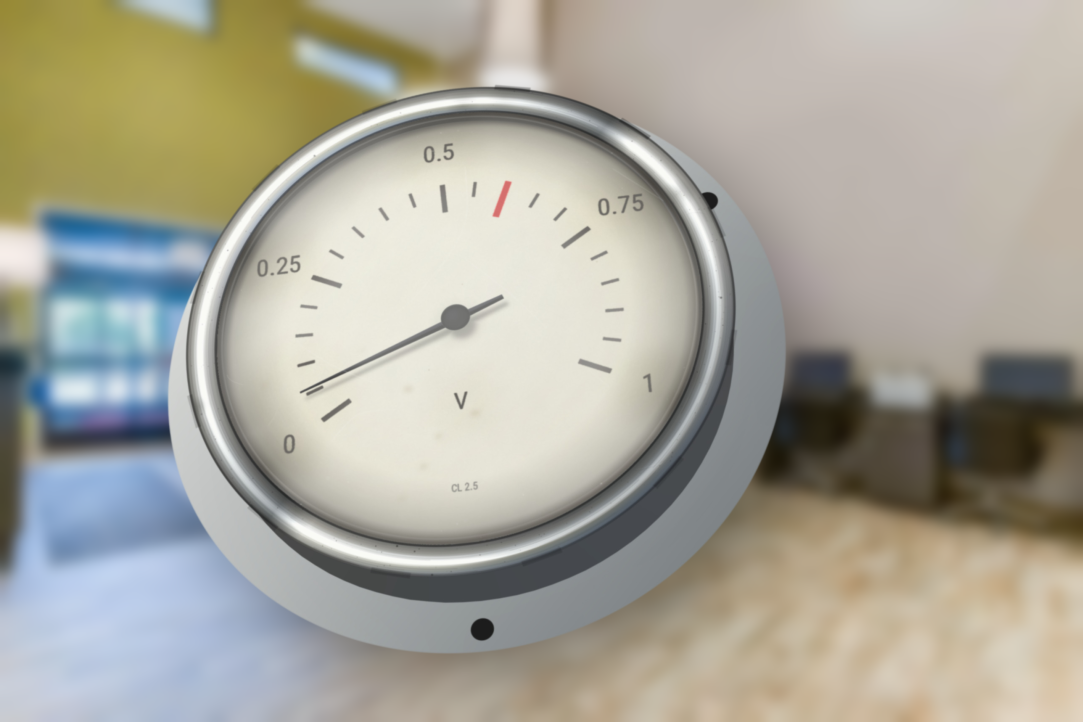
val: 0.05 V
